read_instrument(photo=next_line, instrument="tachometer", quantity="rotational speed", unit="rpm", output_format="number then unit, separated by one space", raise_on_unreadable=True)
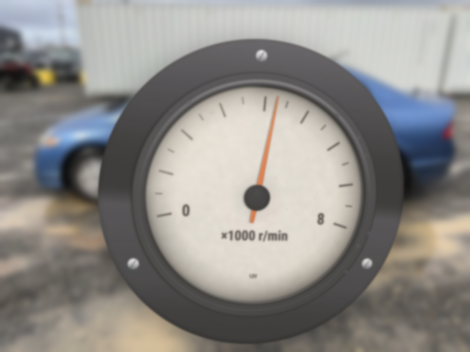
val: 4250 rpm
